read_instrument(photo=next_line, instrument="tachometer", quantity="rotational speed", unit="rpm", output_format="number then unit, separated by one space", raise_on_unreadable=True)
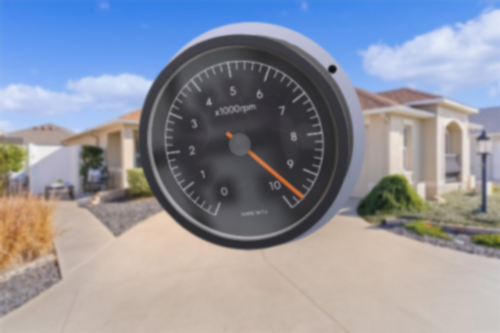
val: 9600 rpm
